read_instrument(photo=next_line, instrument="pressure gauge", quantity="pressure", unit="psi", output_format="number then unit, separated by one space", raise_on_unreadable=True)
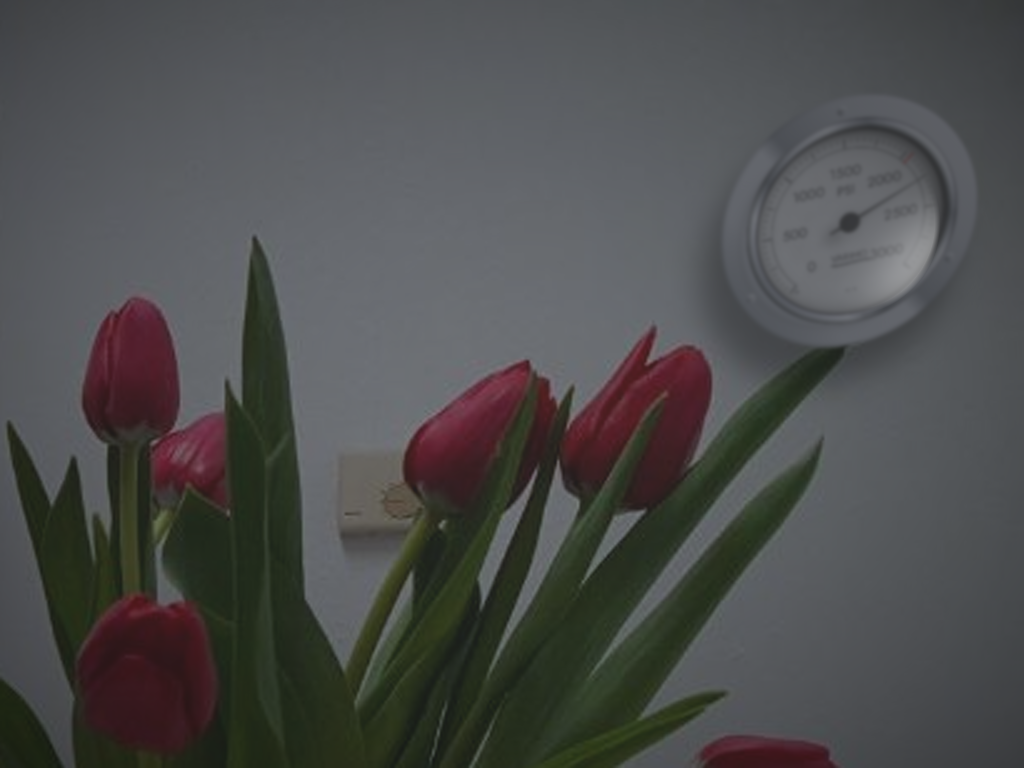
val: 2250 psi
